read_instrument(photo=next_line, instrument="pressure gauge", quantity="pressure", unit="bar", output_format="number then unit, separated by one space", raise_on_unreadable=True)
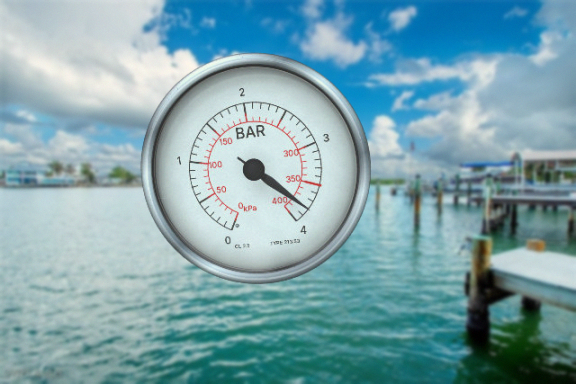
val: 3.8 bar
